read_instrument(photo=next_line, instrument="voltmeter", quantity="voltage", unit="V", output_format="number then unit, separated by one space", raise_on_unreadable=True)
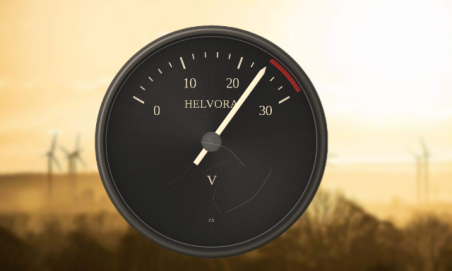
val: 24 V
